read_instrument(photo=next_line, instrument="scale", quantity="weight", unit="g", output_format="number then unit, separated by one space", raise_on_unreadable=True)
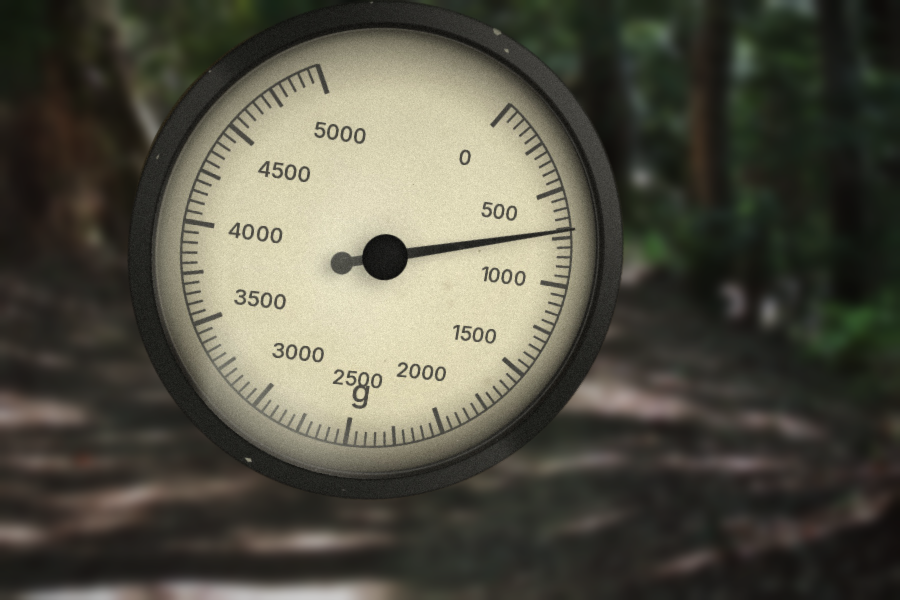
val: 700 g
